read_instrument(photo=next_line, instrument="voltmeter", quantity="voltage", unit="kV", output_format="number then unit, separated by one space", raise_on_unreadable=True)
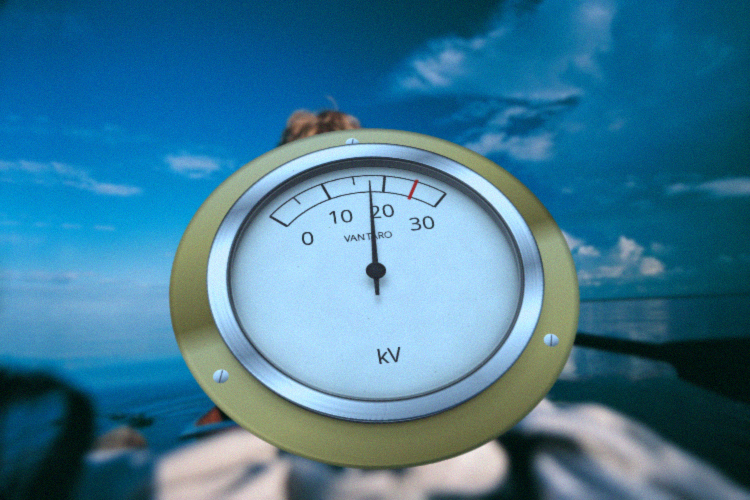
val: 17.5 kV
